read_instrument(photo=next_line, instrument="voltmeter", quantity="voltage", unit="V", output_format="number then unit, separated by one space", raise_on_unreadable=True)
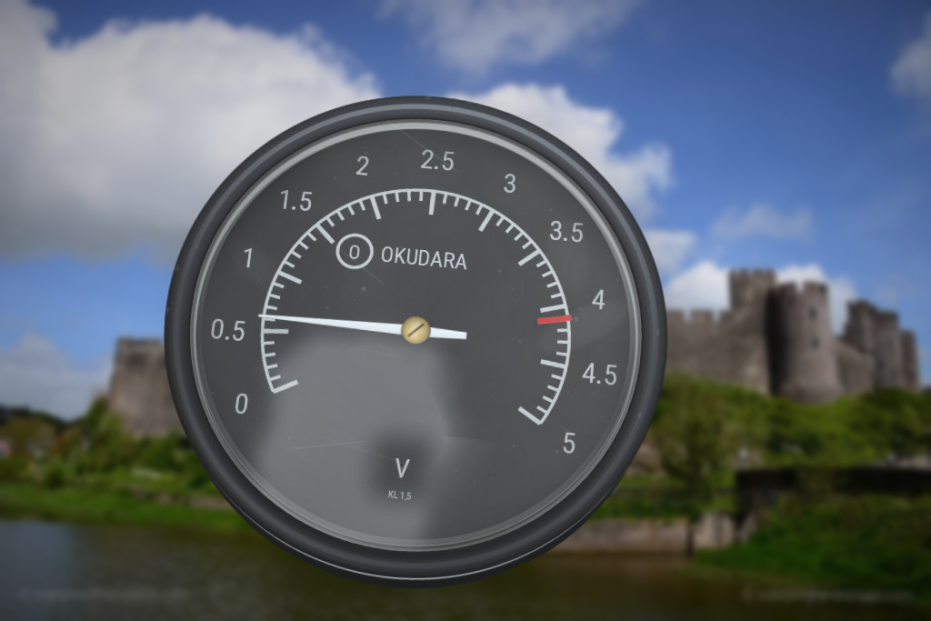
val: 0.6 V
